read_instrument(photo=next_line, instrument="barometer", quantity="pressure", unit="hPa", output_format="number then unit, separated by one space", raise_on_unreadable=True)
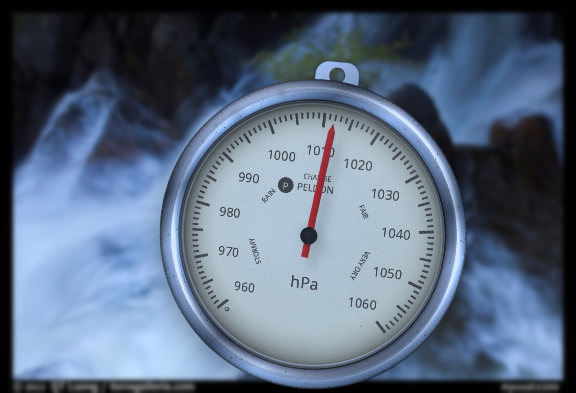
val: 1012 hPa
